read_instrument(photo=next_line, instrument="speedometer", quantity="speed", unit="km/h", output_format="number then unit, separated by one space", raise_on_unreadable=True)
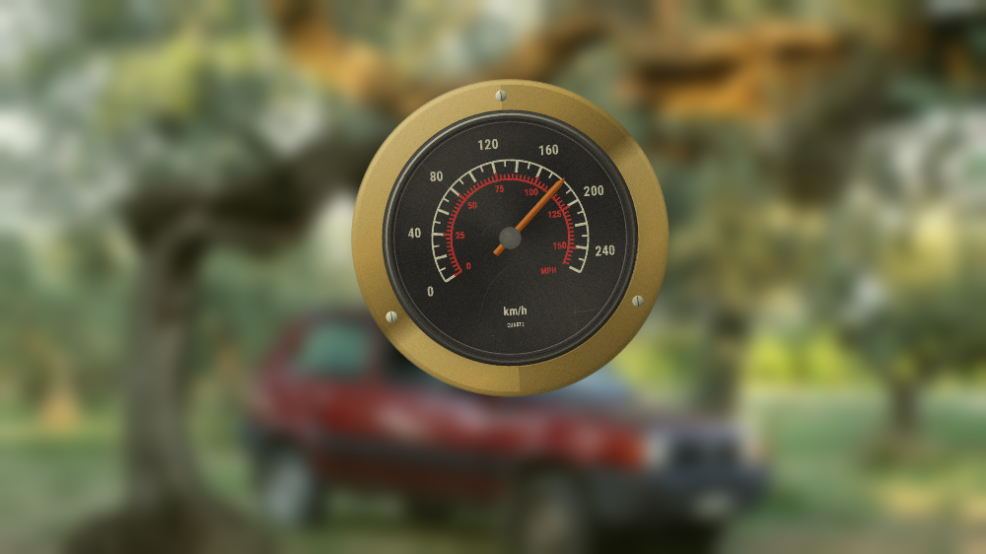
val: 180 km/h
